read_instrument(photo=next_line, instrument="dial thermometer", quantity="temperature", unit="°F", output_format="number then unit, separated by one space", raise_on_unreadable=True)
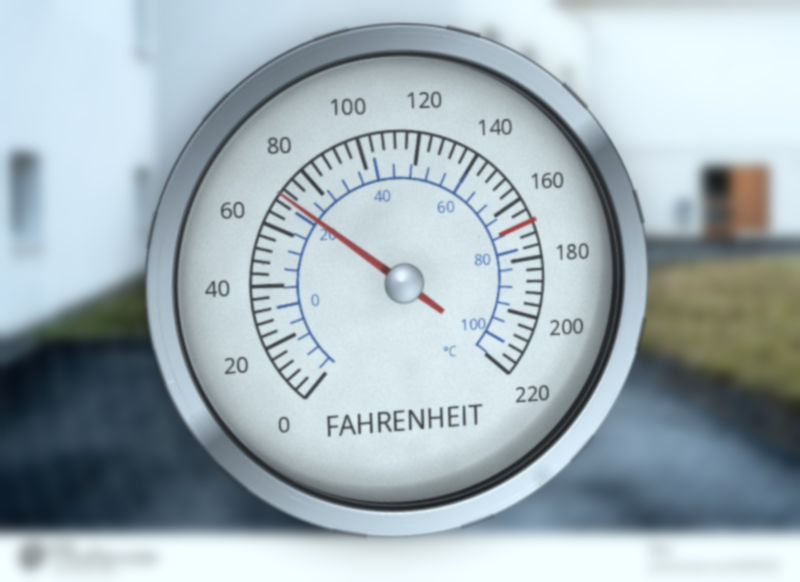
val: 70 °F
